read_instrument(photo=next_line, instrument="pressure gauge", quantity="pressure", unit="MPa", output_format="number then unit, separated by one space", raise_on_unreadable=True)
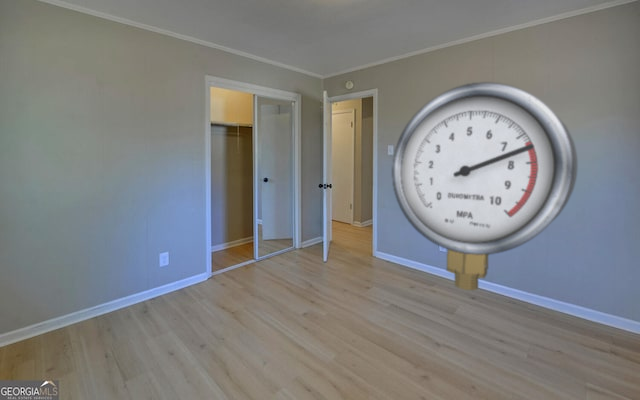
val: 7.5 MPa
